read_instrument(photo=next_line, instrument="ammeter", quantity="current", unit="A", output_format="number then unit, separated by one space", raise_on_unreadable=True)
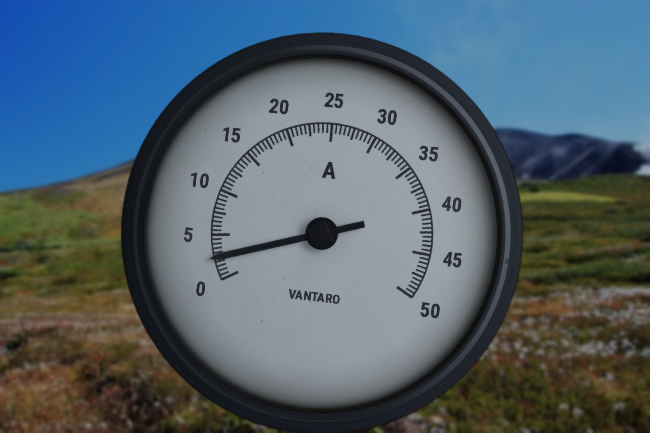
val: 2.5 A
